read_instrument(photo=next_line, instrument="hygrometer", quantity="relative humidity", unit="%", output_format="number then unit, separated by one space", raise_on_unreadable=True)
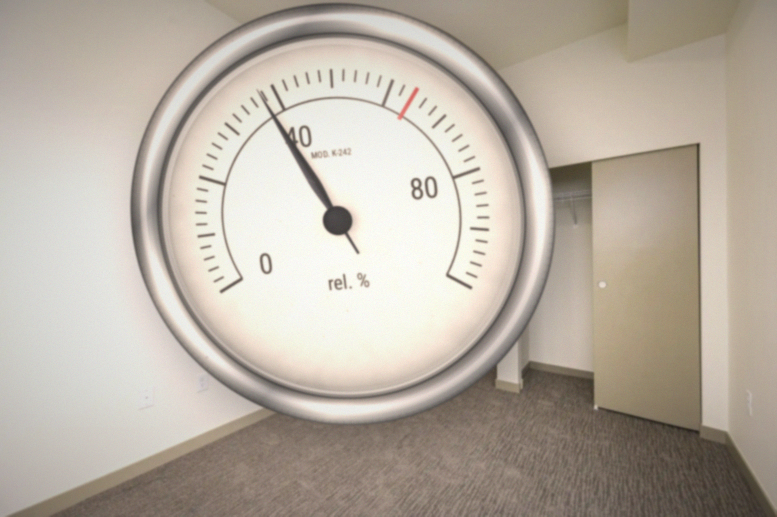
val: 38 %
